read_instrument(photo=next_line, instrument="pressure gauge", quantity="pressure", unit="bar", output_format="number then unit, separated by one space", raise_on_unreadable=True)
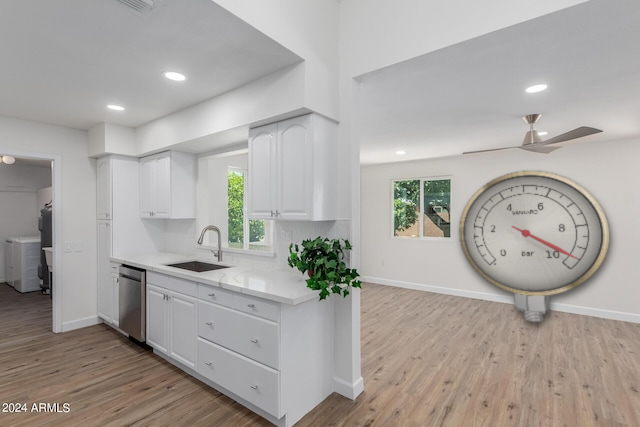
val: 9.5 bar
